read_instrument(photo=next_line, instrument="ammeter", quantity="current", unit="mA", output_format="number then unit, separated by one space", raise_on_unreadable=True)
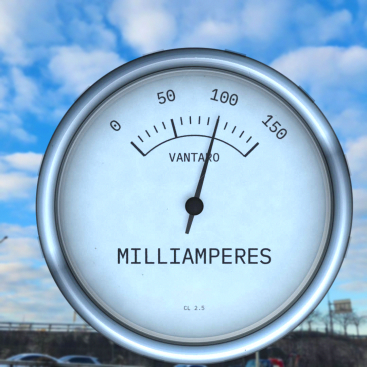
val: 100 mA
